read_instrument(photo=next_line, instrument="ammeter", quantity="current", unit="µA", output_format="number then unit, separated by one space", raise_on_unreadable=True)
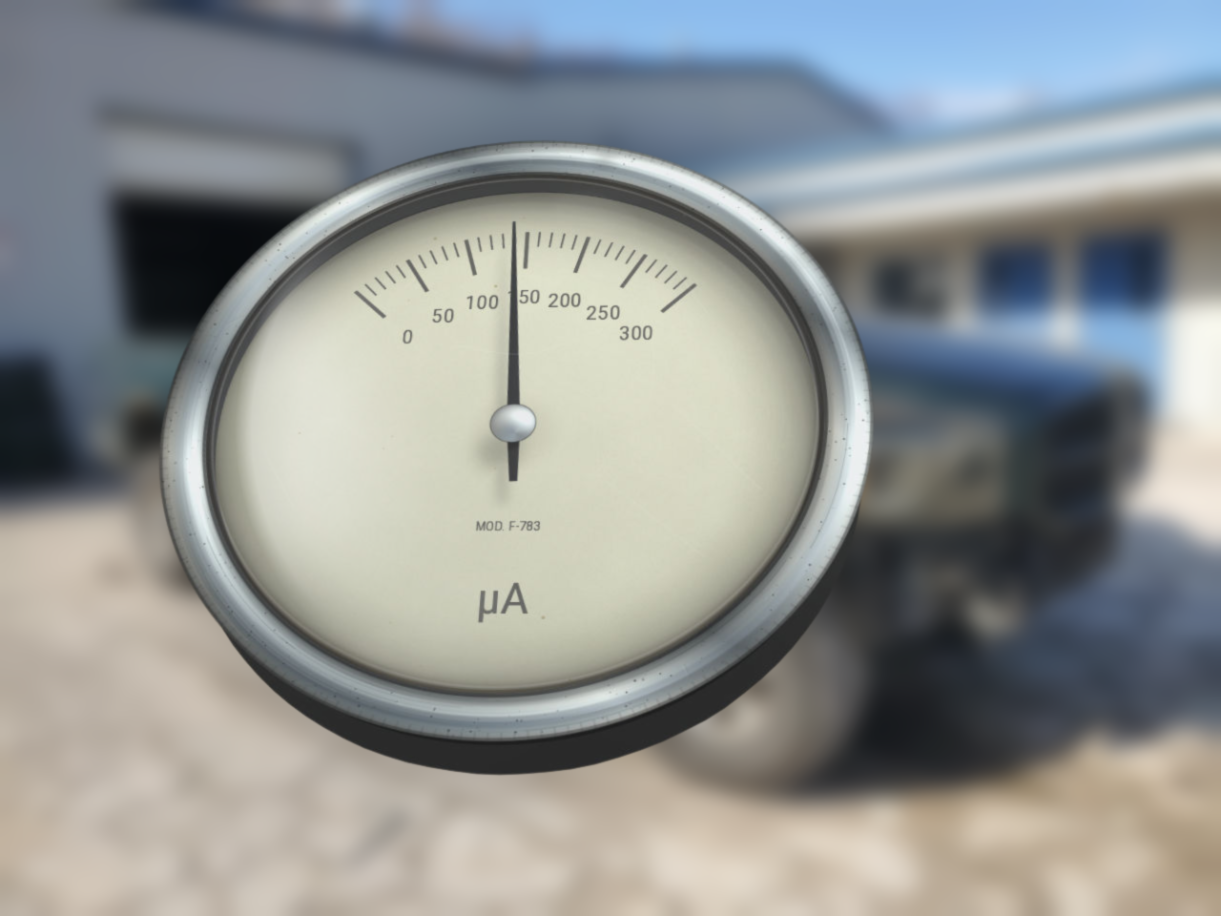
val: 140 µA
